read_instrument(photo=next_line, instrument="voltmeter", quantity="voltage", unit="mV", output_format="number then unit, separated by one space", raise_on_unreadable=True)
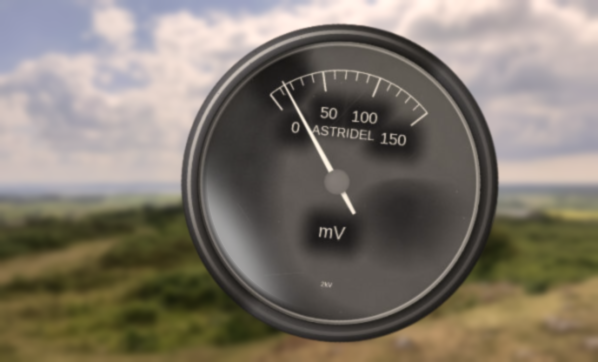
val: 15 mV
